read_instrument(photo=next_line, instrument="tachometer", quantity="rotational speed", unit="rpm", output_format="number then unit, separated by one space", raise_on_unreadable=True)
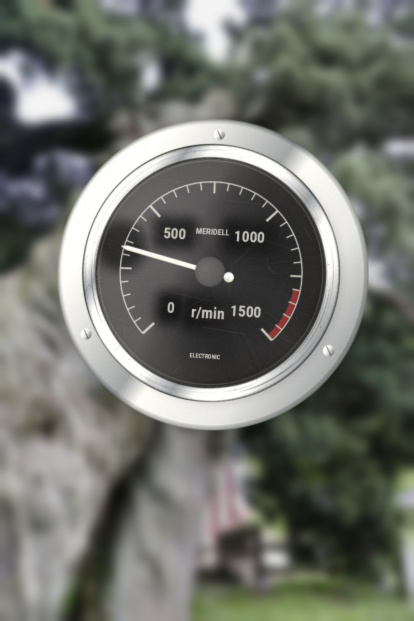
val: 325 rpm
